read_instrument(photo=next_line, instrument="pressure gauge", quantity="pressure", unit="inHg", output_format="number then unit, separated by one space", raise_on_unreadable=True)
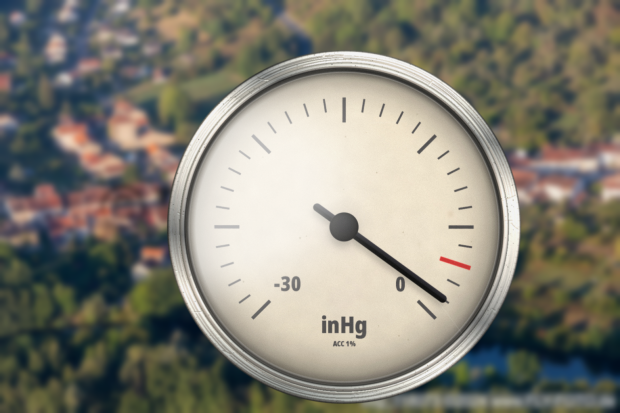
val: -1 inHg
